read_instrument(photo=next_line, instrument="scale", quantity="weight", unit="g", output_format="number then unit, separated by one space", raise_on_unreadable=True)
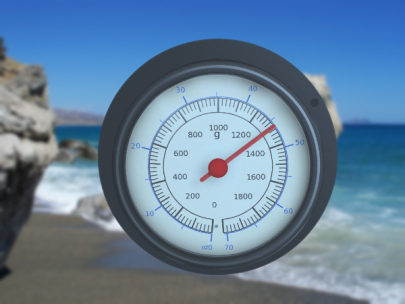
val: 1300 g
